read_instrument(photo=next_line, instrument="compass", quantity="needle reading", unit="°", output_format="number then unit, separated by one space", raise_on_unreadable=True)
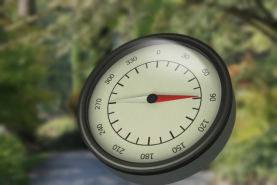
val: 90 °
